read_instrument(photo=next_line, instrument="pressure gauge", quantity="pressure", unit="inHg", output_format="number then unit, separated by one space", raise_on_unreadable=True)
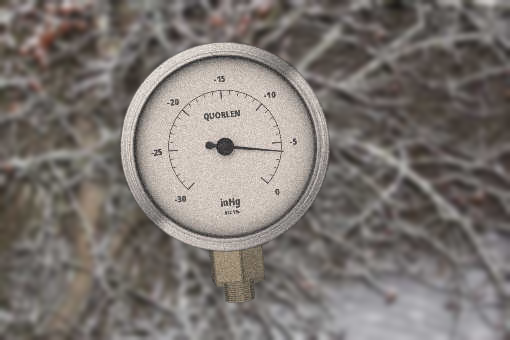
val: -4 inHg
